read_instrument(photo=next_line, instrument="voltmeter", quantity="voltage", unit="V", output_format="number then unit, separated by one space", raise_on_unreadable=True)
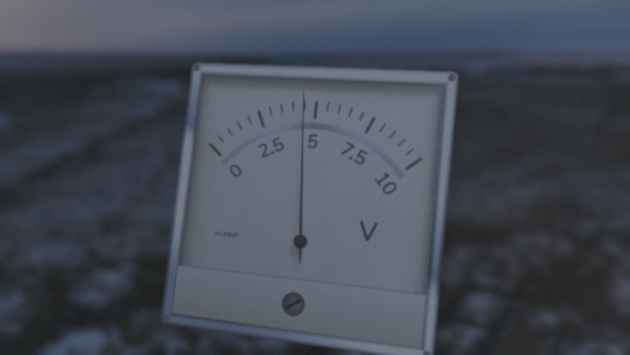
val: 4.5 V
